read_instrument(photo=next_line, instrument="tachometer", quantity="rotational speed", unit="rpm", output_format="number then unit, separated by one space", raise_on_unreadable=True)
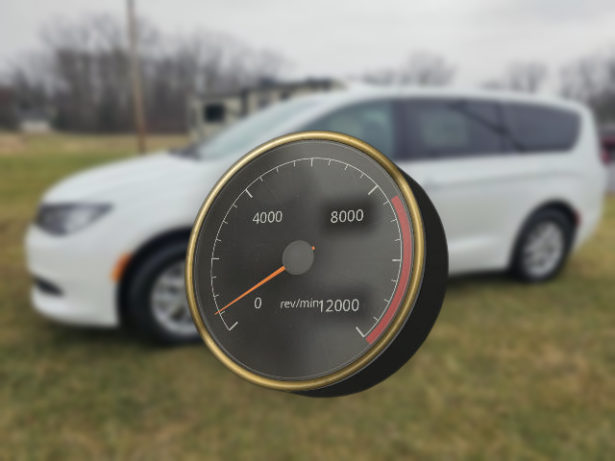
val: 500 rpm
